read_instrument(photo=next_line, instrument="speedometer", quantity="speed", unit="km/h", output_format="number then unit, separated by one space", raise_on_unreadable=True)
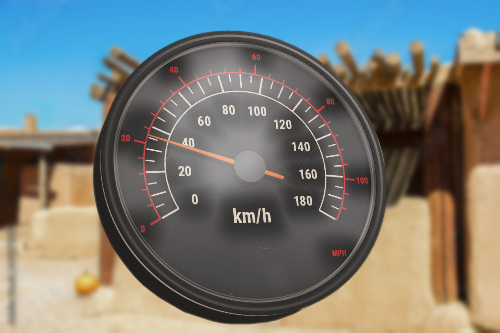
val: 35 km/h
